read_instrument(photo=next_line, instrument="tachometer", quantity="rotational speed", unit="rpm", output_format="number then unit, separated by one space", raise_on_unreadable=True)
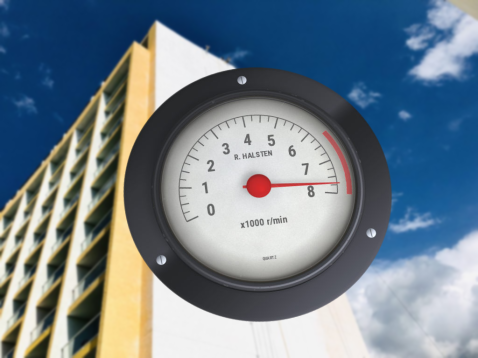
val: 7750 rpm
